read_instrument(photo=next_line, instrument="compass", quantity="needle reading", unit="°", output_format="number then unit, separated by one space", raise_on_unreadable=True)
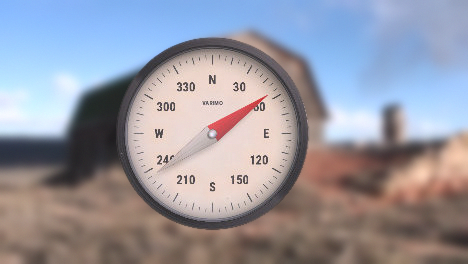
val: 55 °
